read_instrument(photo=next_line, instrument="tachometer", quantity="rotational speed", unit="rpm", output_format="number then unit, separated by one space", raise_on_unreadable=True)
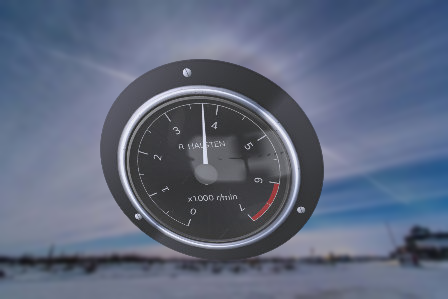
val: 3750 rpm
